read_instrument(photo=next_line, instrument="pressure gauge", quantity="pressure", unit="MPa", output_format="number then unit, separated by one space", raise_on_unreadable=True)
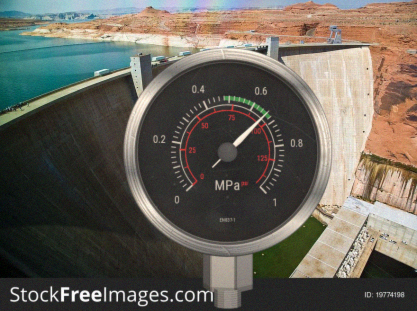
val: 0.66 MPa
